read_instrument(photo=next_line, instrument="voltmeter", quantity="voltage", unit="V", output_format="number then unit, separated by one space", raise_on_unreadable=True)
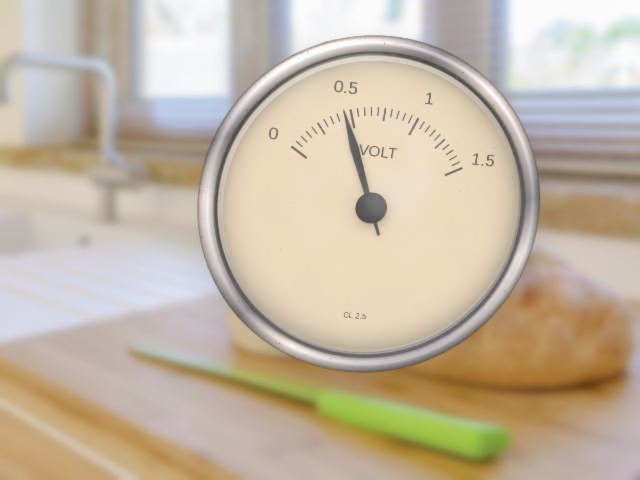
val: 0.45 V
